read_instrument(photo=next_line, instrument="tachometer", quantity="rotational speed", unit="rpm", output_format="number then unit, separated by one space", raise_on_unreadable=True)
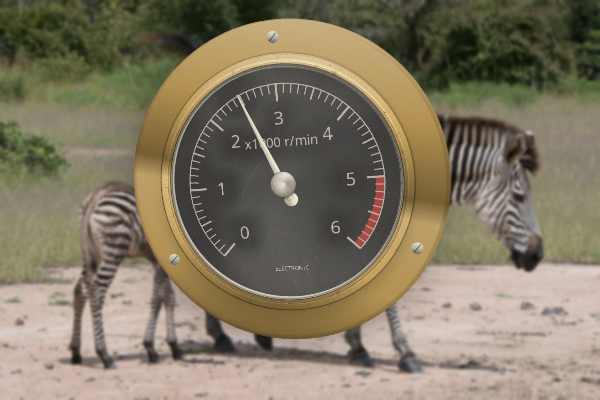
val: 2500 rpm
